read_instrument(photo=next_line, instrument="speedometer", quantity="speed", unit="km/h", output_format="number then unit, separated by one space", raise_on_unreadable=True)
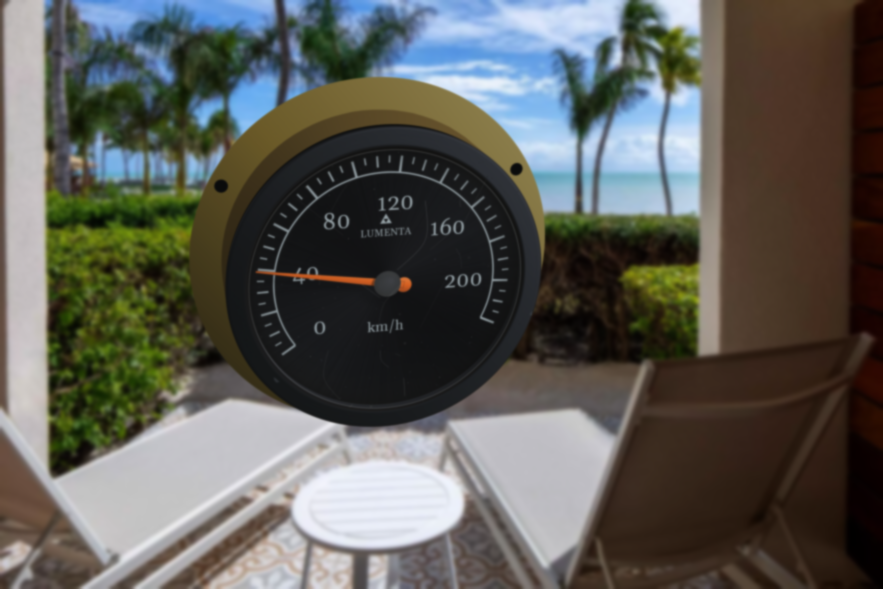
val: 40 km/h
